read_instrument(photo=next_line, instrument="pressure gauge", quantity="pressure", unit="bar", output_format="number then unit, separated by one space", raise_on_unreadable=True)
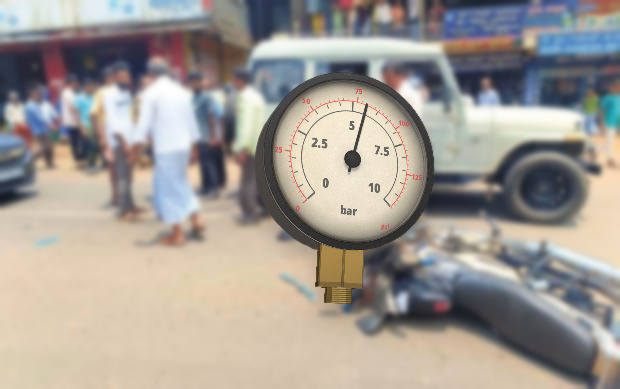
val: 5.5 bar
